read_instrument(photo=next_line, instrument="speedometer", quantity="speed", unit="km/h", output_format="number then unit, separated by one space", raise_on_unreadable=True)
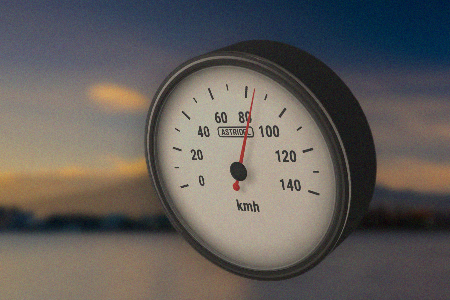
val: 85 km/h
